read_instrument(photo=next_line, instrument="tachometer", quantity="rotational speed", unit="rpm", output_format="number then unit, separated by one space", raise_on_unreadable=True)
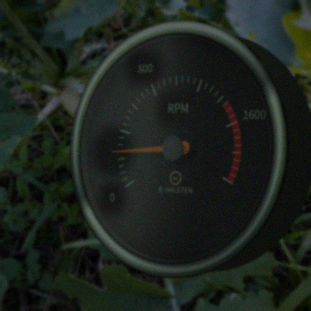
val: 250 rpm
